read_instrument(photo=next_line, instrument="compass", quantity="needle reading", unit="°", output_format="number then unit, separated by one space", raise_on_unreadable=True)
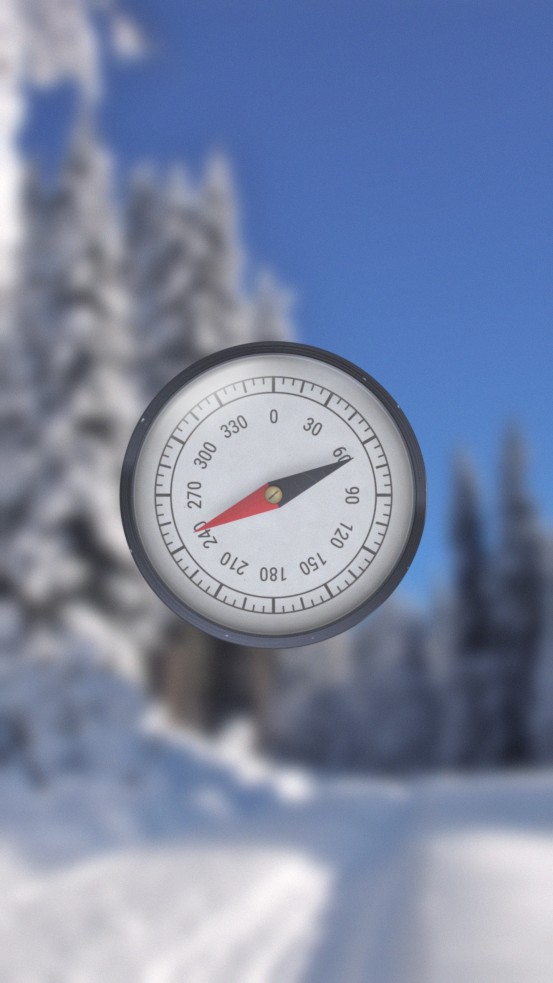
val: 245 °
